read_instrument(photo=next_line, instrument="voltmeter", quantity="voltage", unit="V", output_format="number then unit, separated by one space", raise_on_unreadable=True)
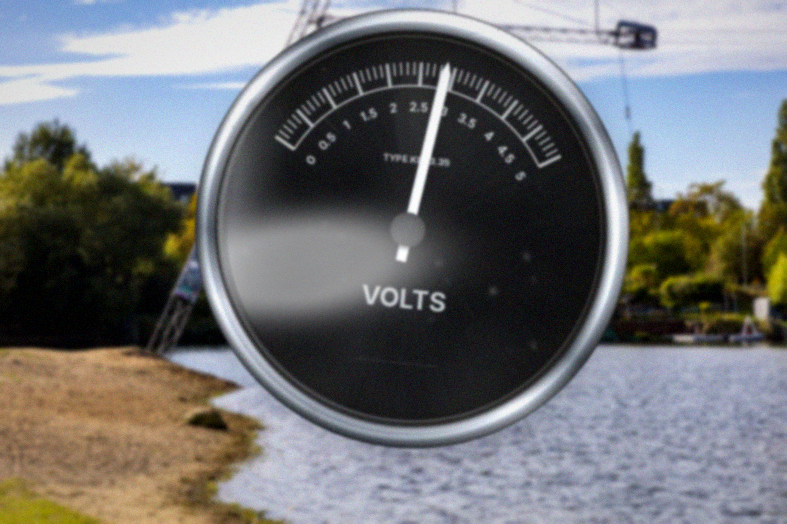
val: 2.9 V
